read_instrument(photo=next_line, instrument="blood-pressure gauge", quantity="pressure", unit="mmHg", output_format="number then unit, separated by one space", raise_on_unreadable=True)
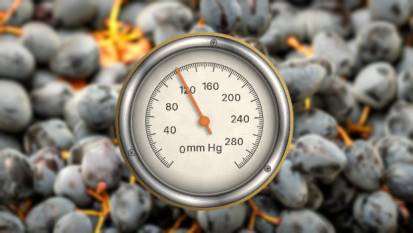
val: 120 mmHg
